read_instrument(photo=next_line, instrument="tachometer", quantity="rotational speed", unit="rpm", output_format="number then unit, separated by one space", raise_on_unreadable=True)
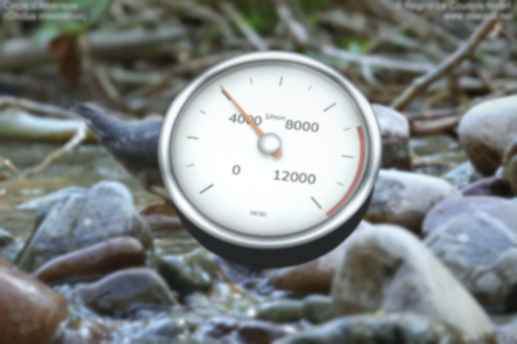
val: 4000 rpm
